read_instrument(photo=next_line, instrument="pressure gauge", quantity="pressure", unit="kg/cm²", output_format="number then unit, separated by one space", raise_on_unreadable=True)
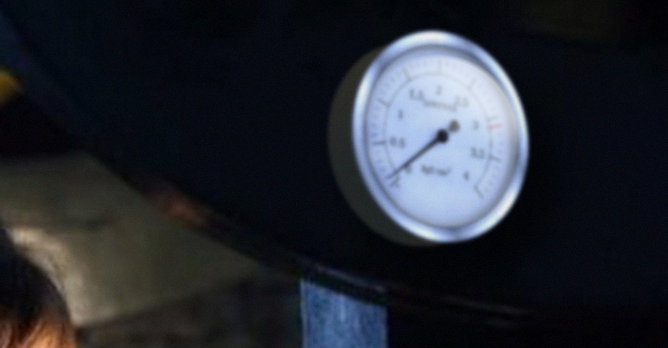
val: 0.1 kg/cm²
